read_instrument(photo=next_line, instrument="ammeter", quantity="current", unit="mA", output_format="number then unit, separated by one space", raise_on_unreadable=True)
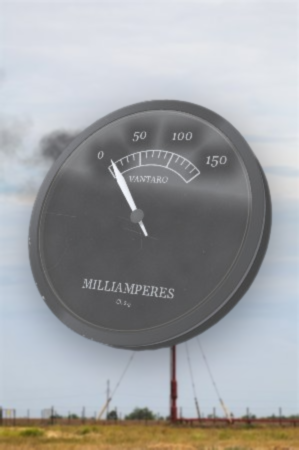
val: 10 mA
